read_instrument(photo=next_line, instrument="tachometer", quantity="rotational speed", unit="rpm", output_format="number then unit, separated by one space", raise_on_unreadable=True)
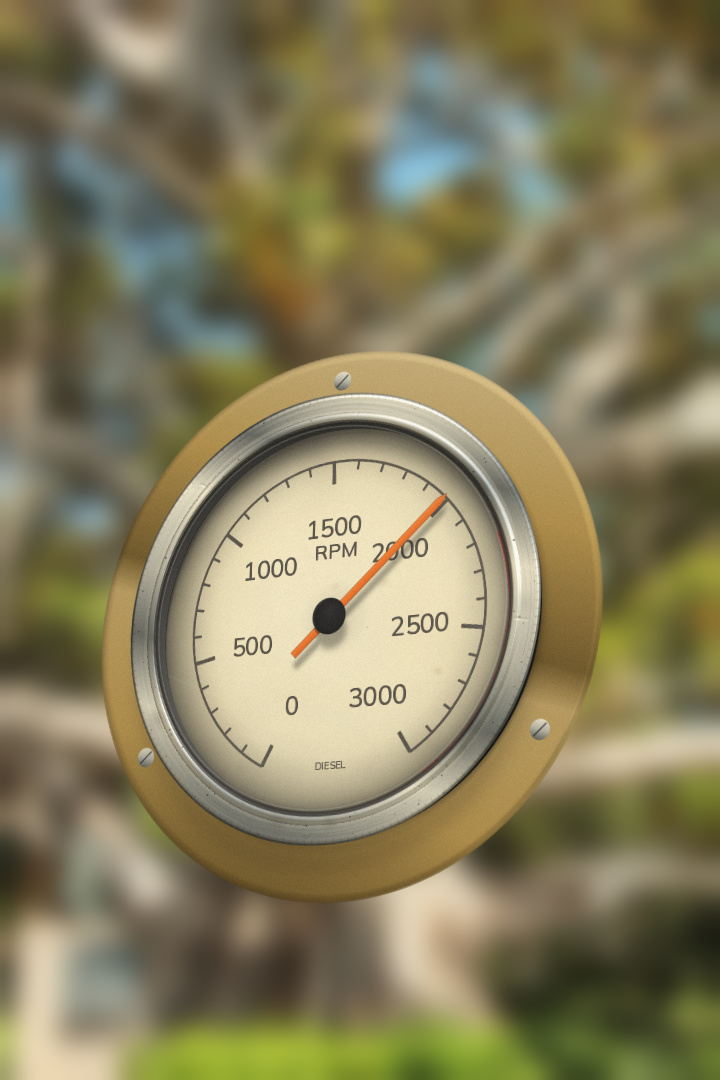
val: 2000 rpm
